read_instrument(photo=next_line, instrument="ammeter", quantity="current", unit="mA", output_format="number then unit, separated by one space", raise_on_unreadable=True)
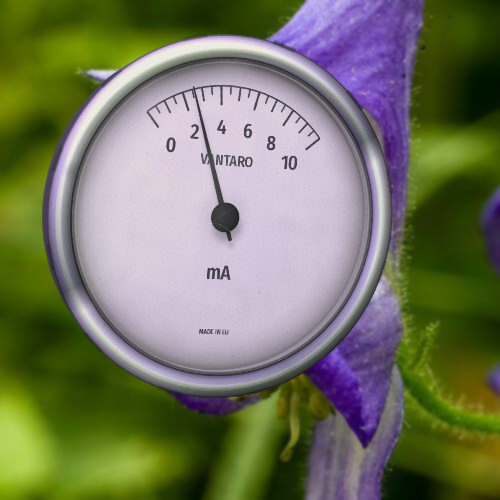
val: 2.5 mA
